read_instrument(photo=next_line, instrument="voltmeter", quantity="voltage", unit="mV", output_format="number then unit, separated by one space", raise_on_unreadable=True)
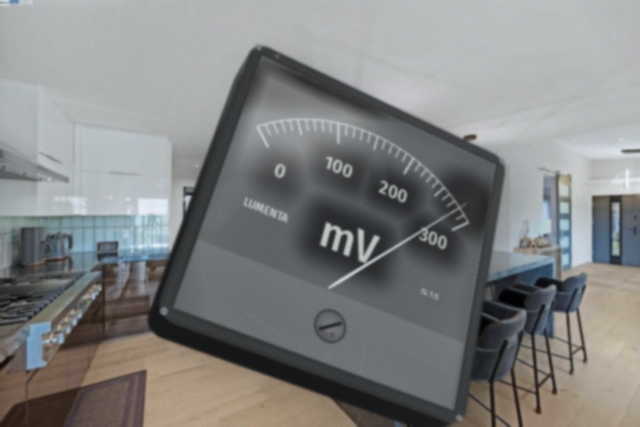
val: 280 mV
